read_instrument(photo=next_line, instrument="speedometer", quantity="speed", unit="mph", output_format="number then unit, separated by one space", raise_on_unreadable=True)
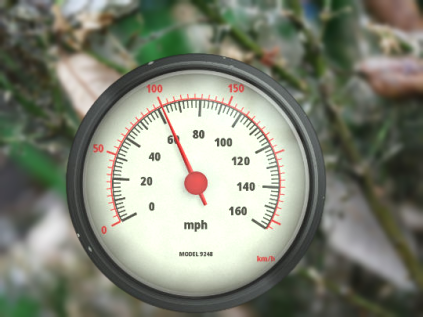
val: 62 mph
